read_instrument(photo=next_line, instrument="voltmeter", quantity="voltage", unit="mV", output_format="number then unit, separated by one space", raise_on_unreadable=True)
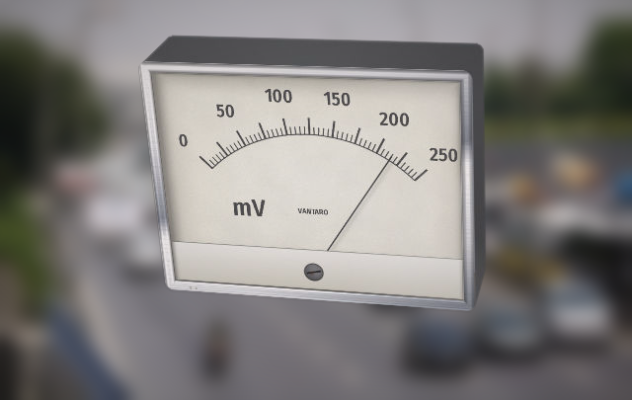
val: 215 mV
